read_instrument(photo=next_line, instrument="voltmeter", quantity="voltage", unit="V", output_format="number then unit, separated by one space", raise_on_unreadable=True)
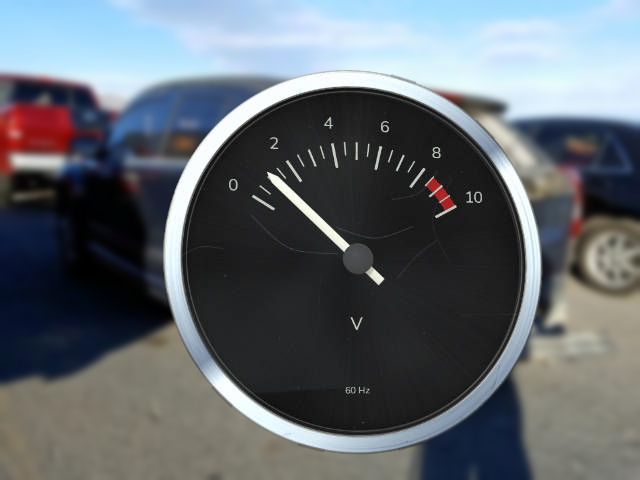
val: 1 V
